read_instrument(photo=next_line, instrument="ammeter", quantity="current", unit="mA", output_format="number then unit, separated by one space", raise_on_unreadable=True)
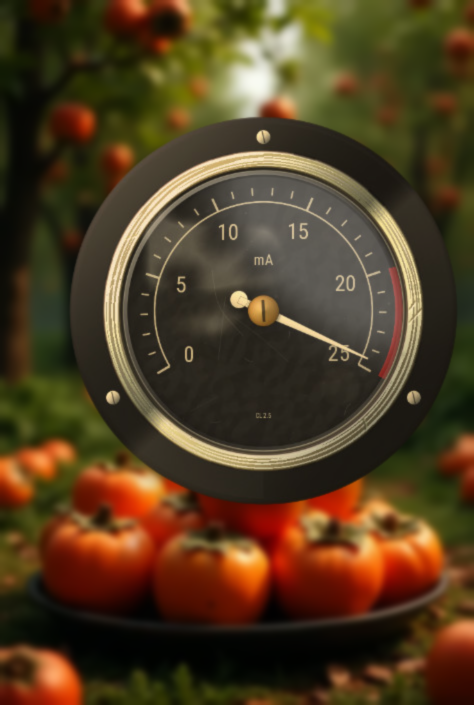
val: 24.5 mA
